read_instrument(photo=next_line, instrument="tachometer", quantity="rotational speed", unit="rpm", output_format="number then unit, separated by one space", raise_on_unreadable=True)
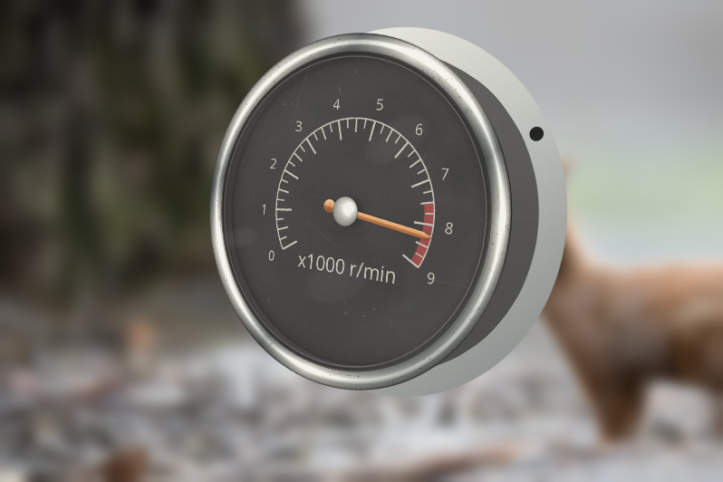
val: 8250 rpm
